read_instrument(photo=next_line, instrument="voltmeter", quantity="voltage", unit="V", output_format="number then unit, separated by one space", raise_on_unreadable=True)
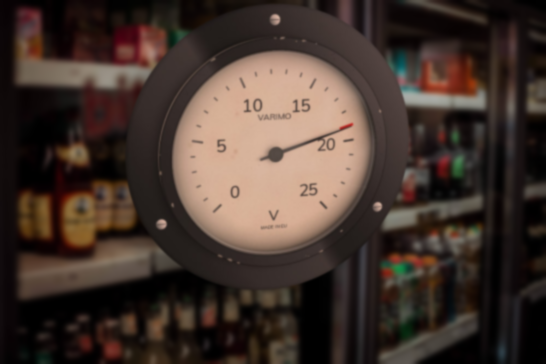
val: 19 V
